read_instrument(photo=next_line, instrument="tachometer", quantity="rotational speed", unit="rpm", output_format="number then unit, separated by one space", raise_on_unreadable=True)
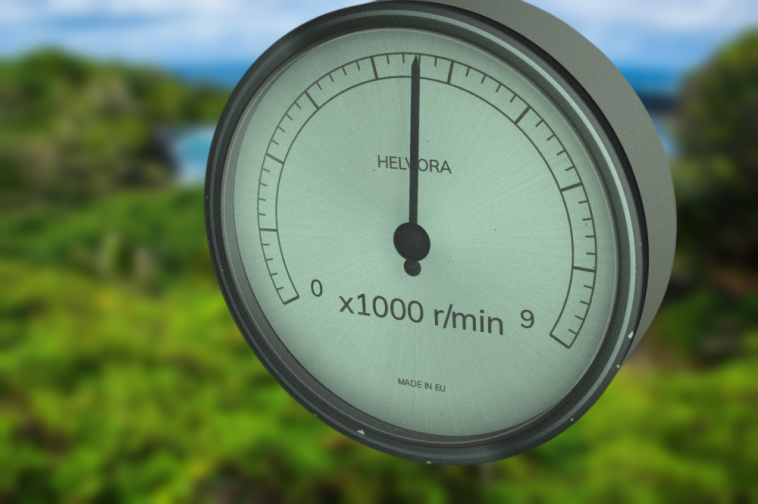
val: 4600 rpm
